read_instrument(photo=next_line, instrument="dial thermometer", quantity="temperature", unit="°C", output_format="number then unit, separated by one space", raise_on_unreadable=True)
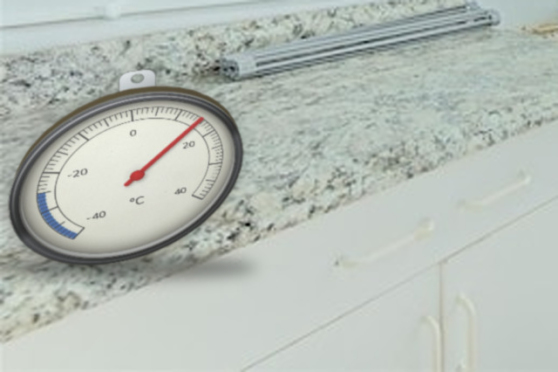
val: 15 °C
